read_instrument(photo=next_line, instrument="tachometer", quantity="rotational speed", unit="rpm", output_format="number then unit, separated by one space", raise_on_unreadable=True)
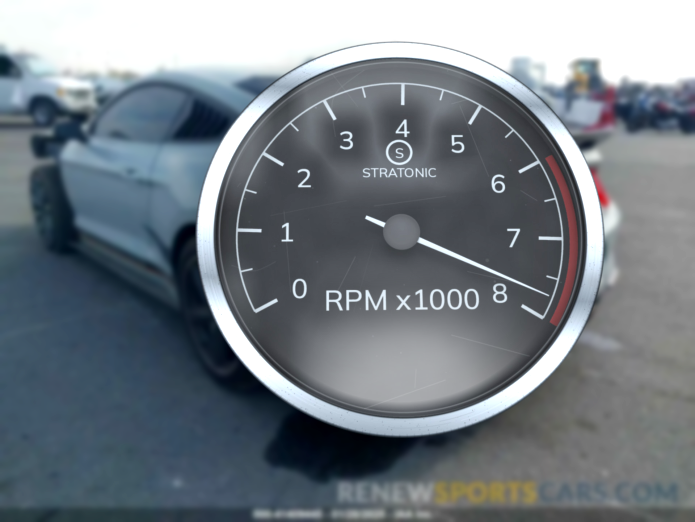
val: 7750 rpm
